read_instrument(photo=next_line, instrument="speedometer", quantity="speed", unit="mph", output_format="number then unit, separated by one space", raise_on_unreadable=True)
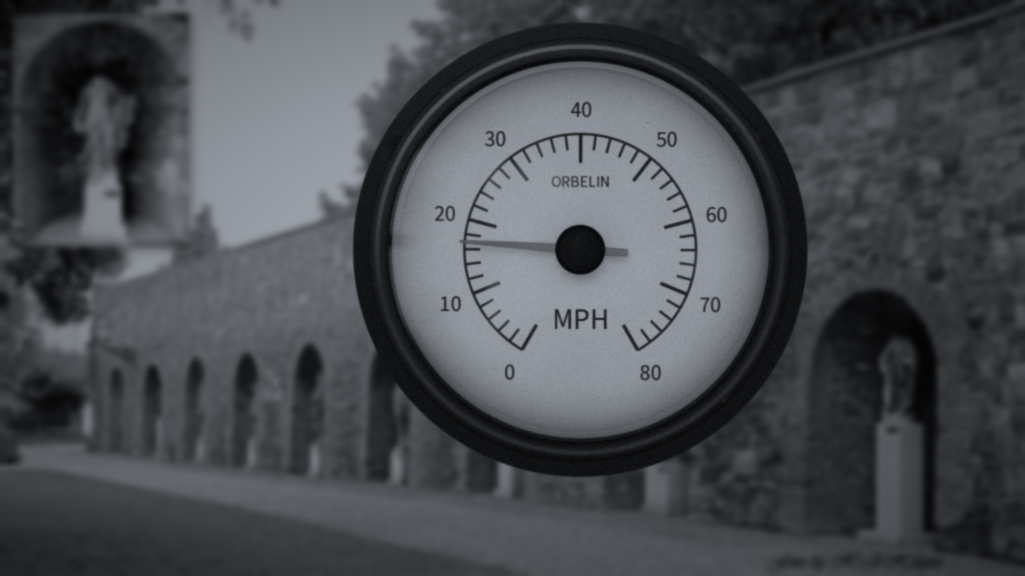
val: 17 mph
